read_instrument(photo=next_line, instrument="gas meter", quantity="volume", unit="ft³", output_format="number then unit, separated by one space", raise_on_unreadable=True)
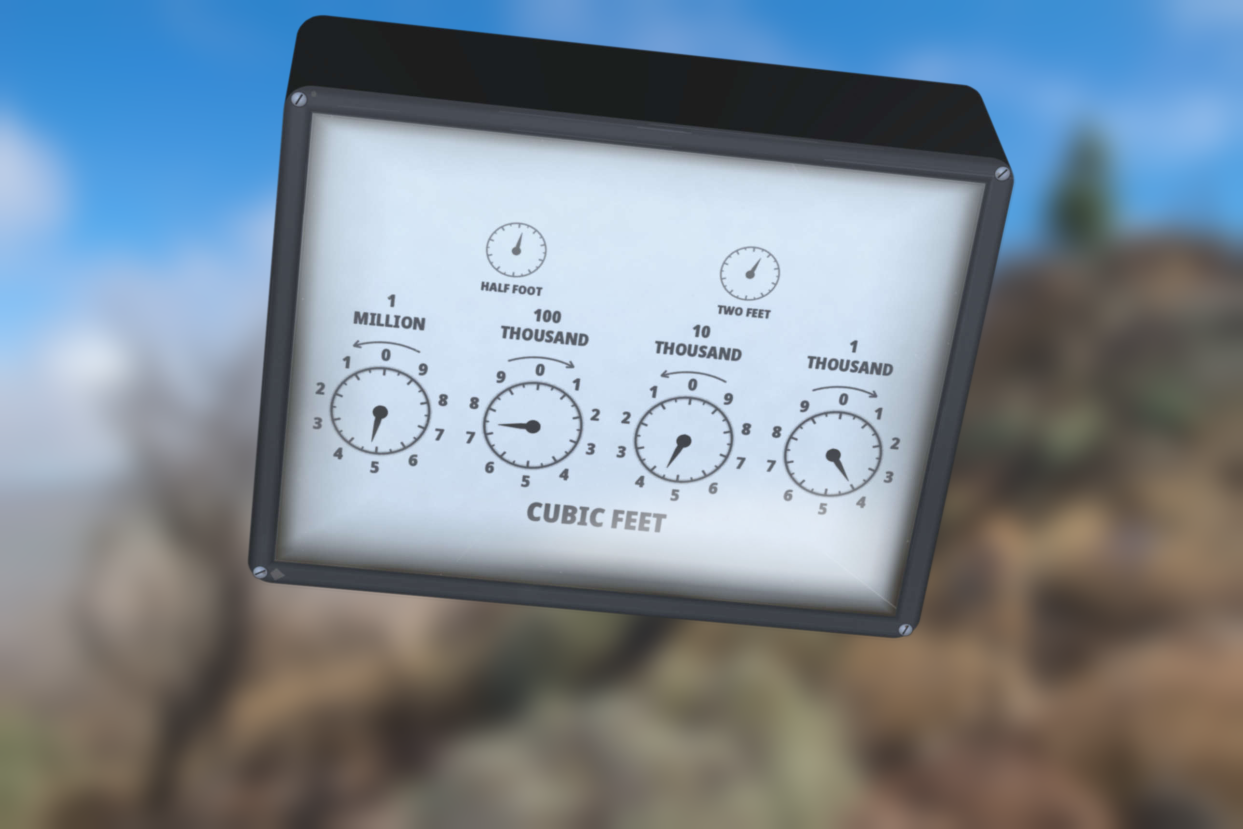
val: 474400 ft³
